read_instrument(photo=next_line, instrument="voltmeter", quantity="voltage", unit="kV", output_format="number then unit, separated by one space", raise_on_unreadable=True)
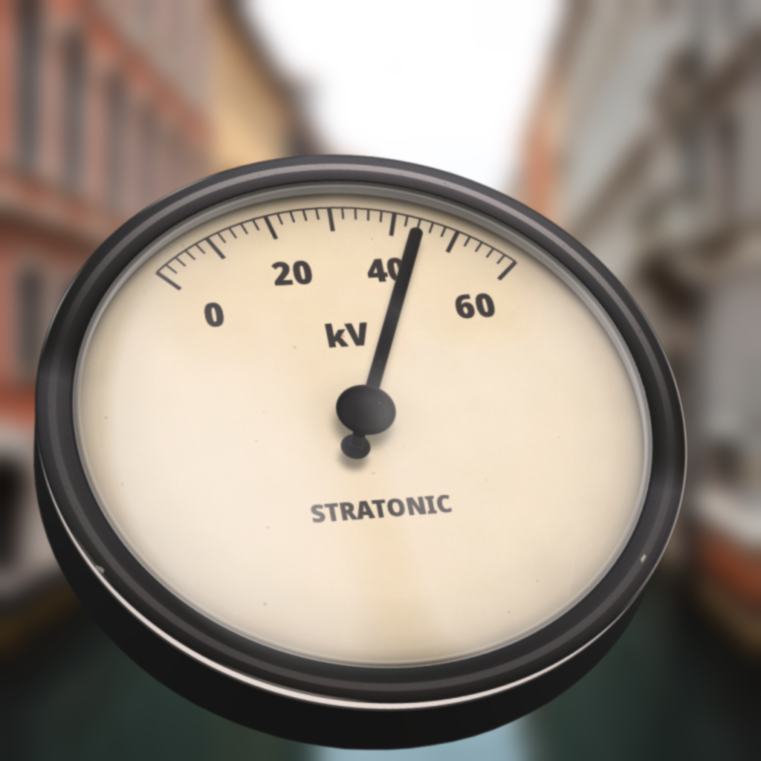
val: 44 kV
